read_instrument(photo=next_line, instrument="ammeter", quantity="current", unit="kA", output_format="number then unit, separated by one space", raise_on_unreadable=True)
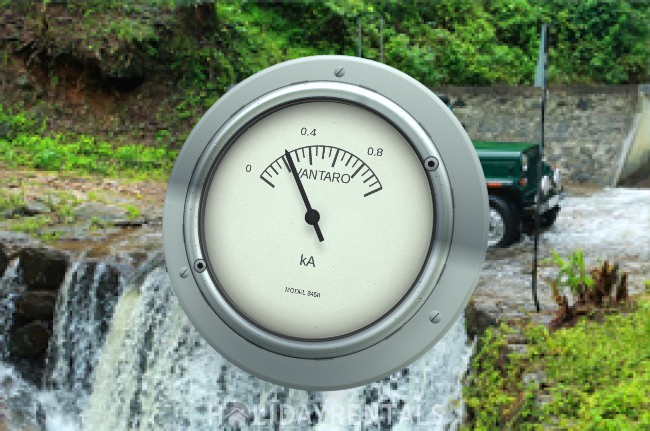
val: 0.25 kA
